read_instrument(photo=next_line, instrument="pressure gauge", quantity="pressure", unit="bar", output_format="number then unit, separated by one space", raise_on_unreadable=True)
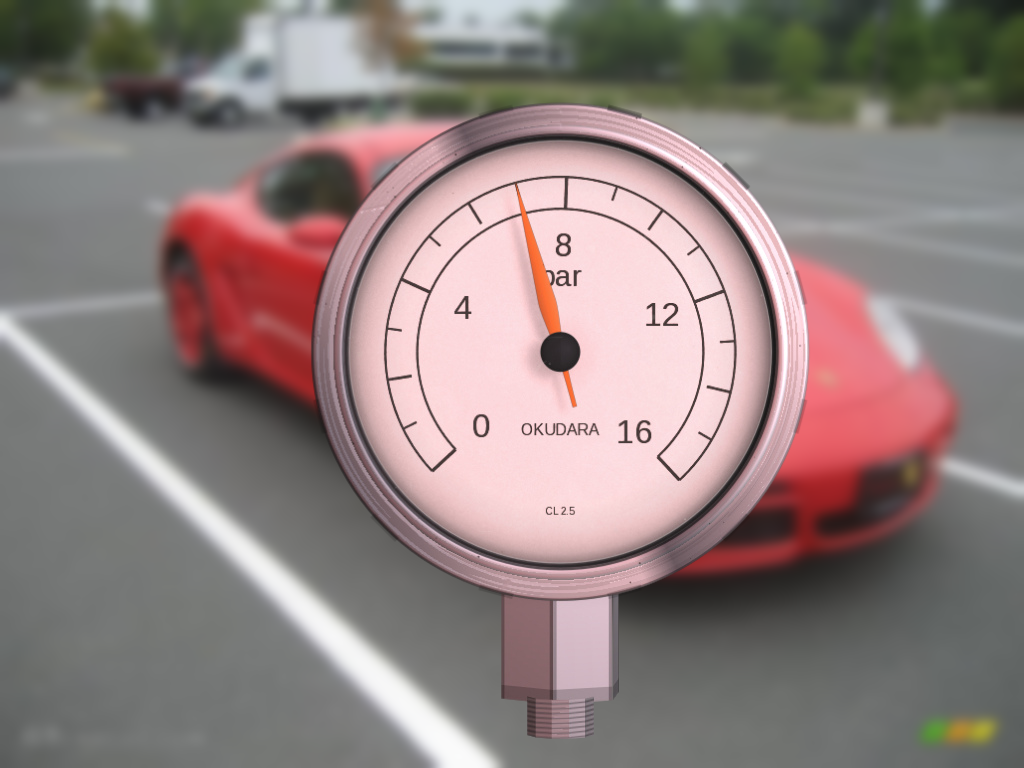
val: 7 bar
